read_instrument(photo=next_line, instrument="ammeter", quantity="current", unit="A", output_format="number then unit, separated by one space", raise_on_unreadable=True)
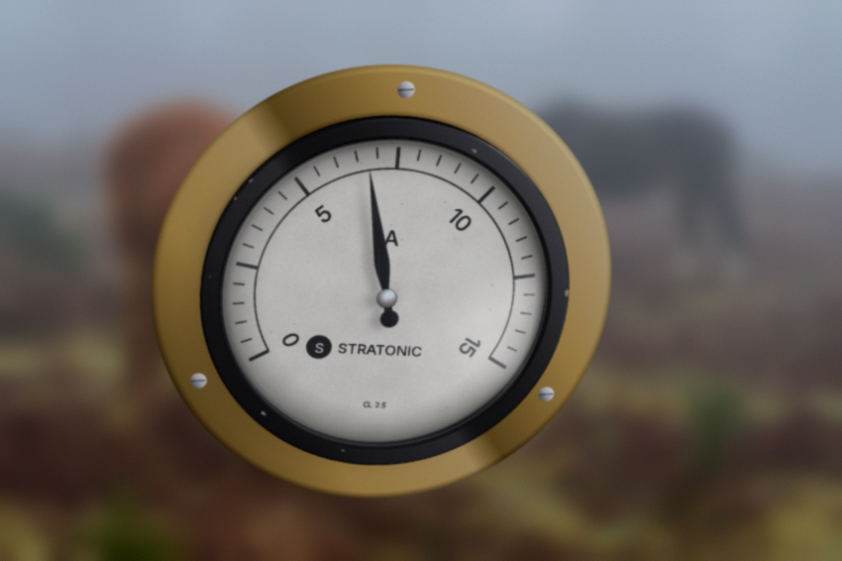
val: 6.75 A
